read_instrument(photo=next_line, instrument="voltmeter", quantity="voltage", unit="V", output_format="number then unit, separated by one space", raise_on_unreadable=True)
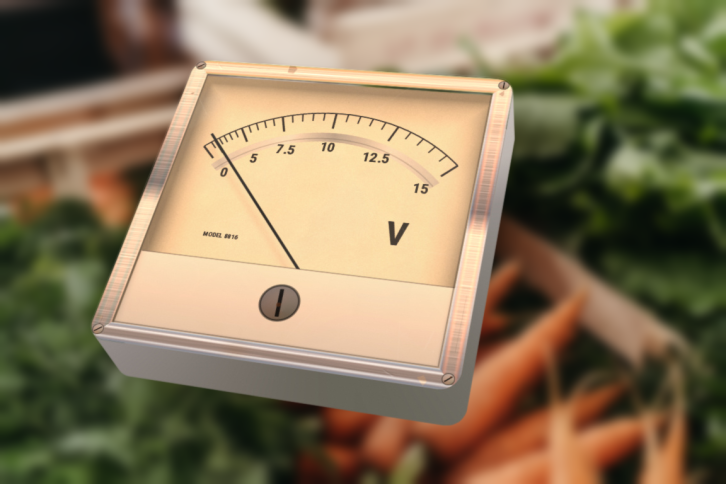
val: 2.5 V
